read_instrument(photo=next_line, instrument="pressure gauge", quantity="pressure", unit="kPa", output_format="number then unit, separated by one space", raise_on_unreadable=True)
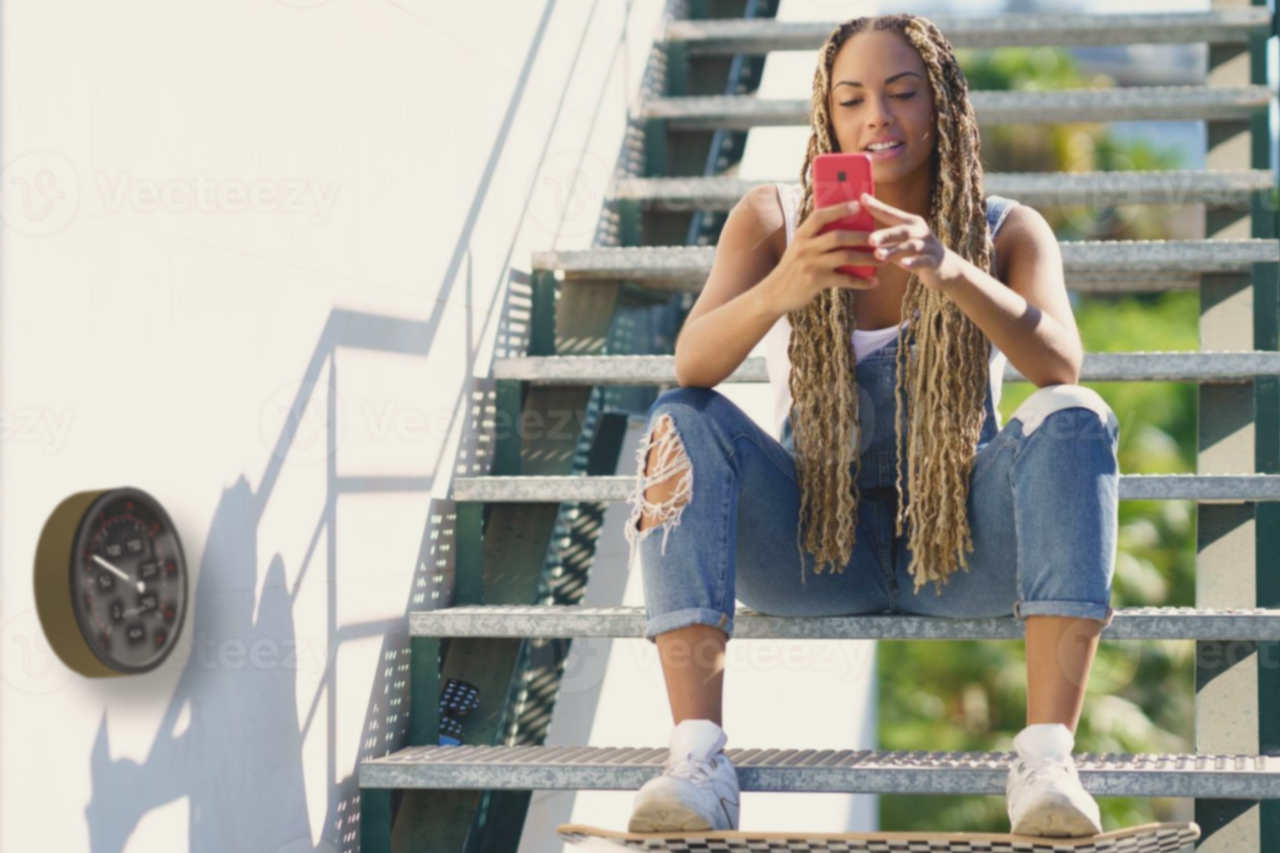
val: 70 kPa
